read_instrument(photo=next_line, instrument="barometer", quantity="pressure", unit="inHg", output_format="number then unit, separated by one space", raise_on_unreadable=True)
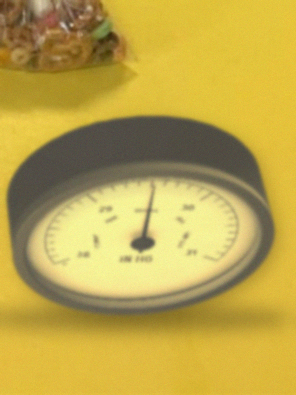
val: 29.5 inHg
